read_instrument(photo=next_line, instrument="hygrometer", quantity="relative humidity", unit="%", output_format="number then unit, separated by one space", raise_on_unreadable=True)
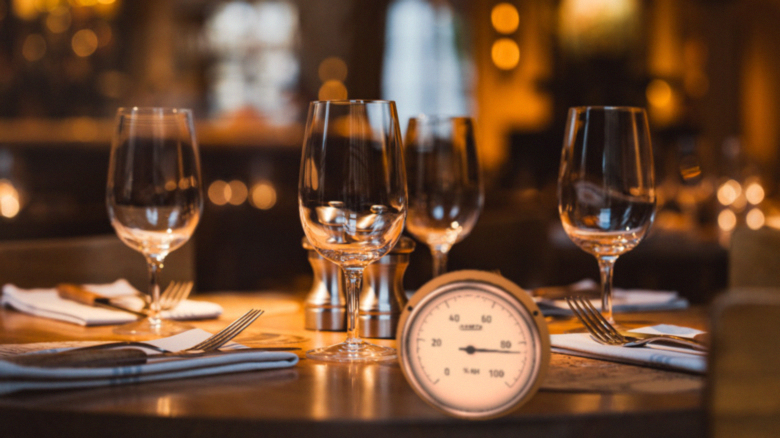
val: 84 %
